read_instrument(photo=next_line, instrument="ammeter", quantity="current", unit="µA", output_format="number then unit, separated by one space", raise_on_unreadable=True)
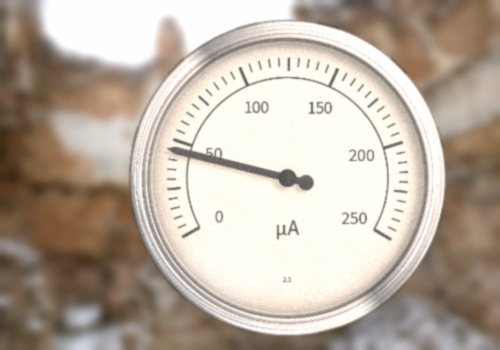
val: 45 µA
